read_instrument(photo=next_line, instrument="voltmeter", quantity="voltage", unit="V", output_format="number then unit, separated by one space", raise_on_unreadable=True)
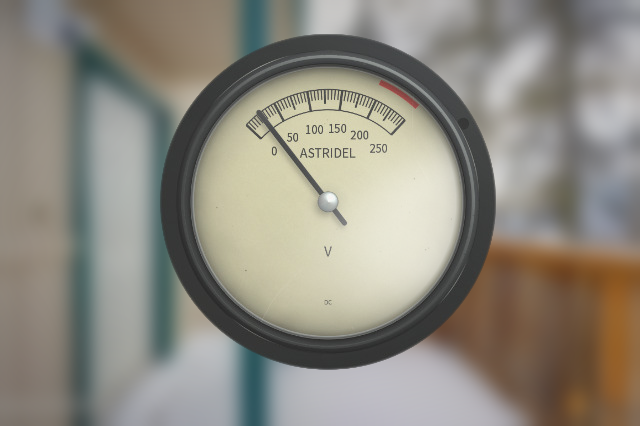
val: 25 V
